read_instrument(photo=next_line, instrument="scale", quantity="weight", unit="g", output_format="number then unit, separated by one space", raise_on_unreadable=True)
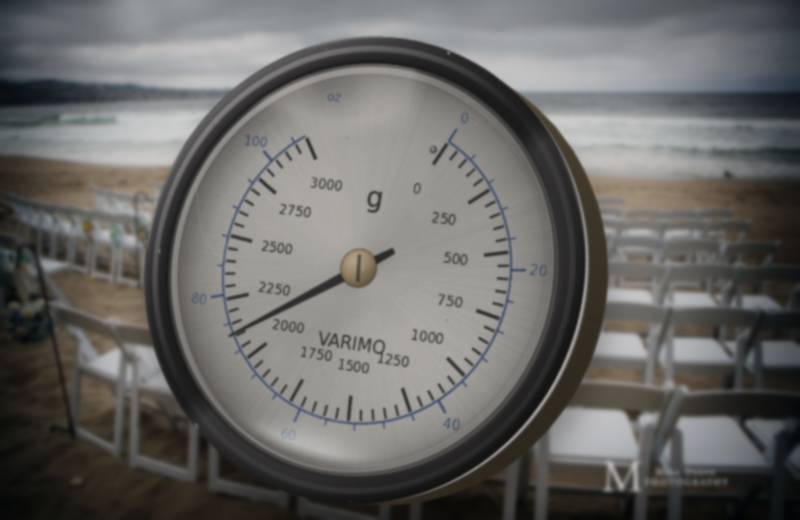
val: 2100 g
